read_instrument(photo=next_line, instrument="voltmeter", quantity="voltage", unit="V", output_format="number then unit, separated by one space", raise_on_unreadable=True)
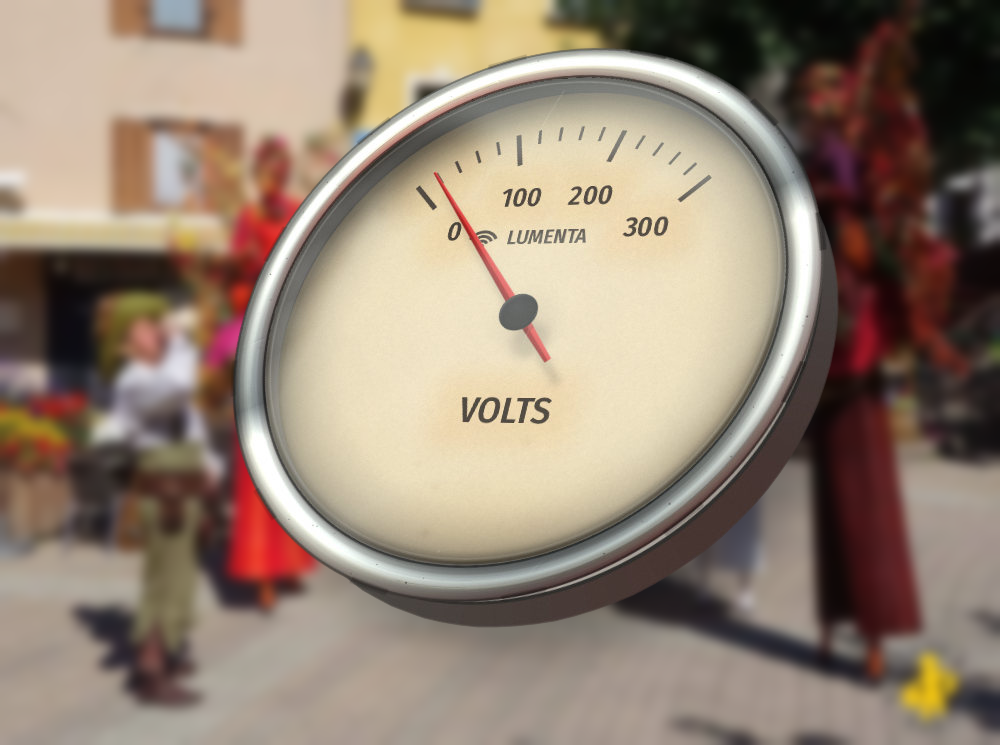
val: 20 V
